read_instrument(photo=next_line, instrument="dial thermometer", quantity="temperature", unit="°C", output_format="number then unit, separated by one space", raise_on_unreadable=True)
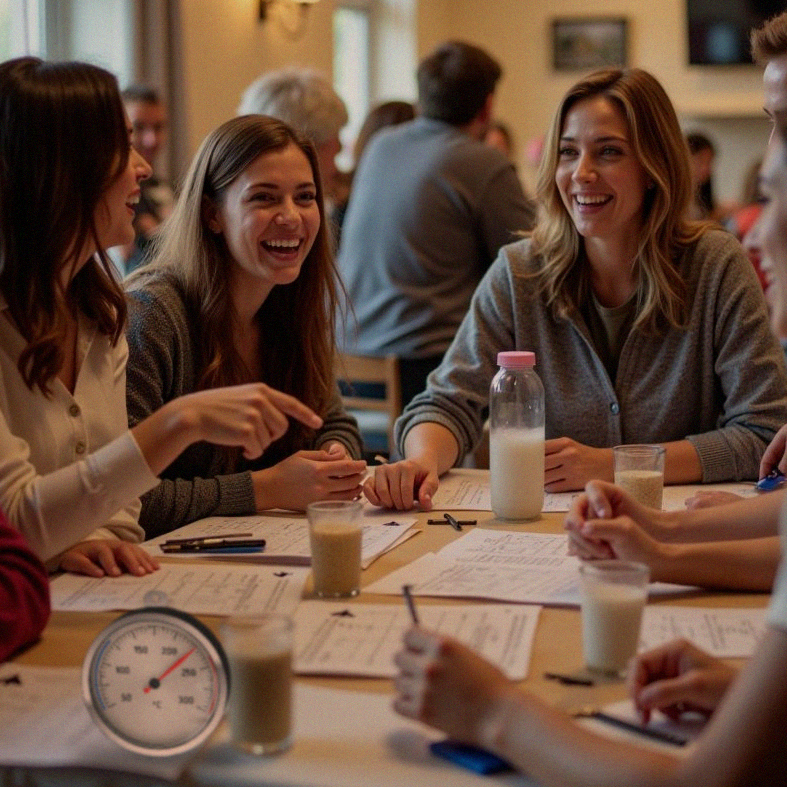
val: 225 °C
